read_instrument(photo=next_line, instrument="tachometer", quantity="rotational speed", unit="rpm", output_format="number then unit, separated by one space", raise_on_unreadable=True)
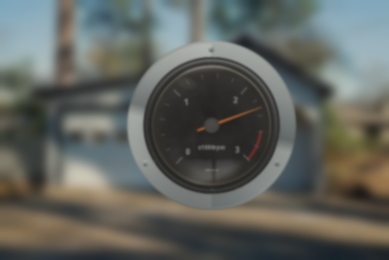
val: 2300 rpm
